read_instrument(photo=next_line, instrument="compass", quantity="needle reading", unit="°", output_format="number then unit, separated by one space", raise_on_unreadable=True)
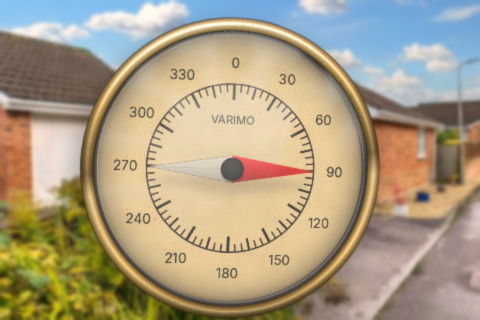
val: 90 °
